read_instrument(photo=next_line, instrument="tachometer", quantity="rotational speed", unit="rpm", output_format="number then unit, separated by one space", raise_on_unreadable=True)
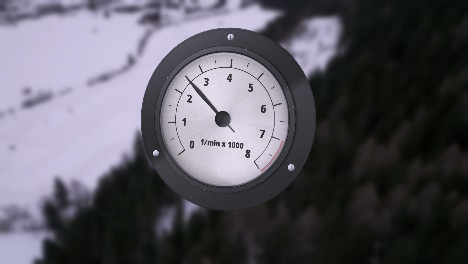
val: 2500 rpm
